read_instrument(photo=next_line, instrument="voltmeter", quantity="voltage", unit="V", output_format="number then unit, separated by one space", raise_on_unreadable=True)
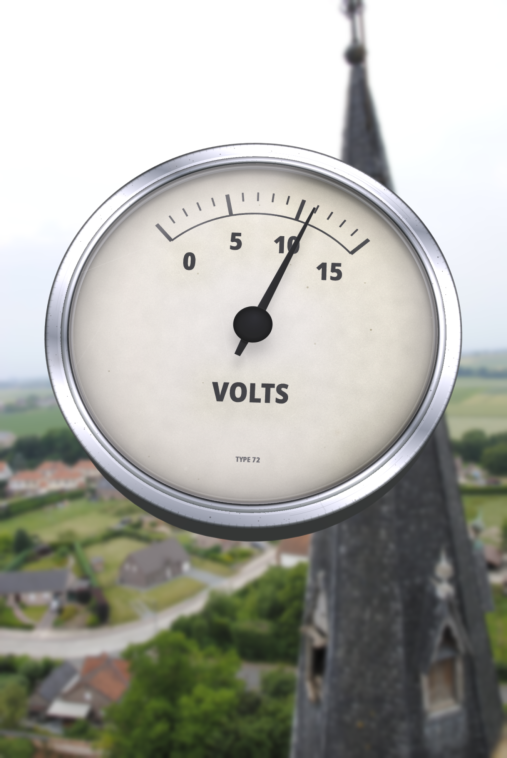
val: 11 V
